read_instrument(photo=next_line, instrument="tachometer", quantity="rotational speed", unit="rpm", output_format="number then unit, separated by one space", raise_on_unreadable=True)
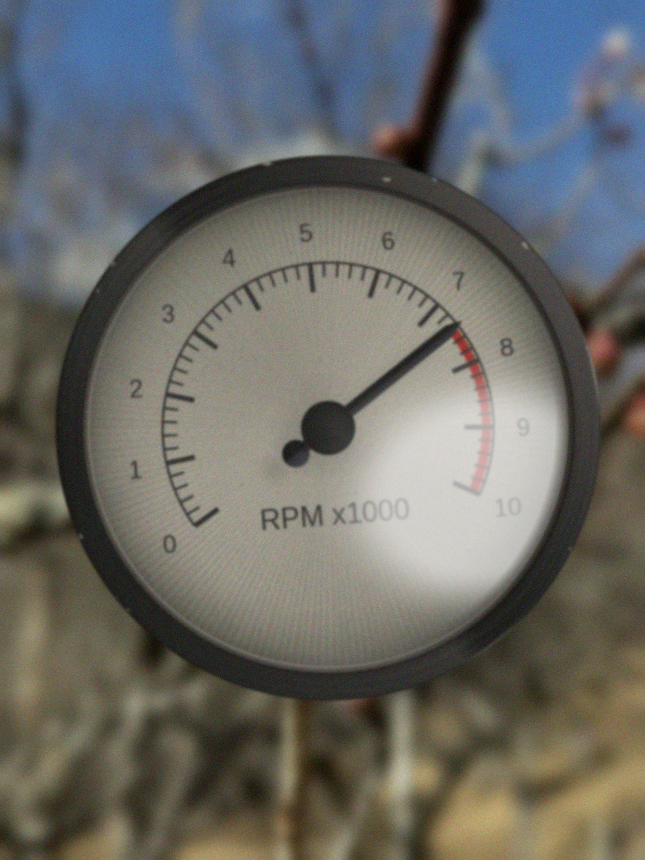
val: 7400 rpm
